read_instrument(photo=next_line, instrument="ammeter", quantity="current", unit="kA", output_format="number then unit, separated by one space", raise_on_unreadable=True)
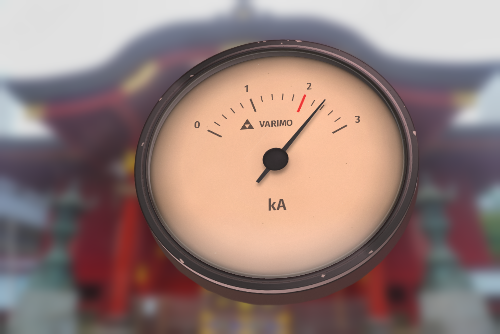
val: 2.4 kA
